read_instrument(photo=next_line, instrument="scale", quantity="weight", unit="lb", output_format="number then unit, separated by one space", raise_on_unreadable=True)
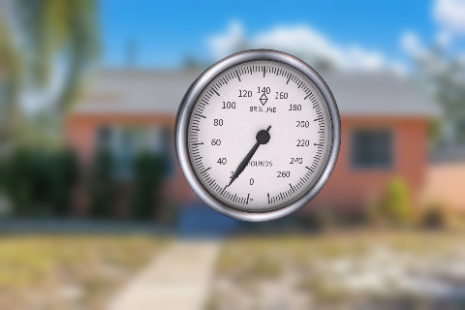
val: 20 lb
